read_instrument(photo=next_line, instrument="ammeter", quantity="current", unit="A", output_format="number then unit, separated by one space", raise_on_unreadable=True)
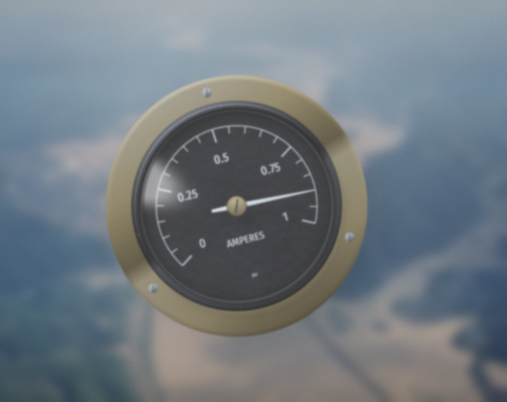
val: 0.9 A
